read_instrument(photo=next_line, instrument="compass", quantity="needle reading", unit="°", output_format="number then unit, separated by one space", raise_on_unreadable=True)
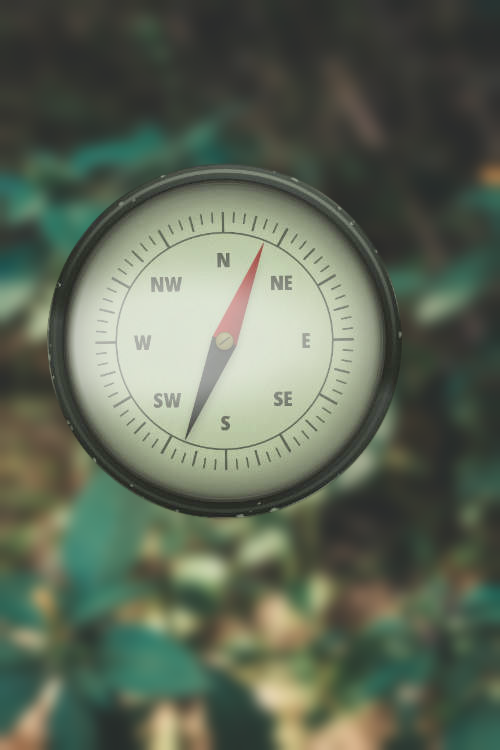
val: 22.5 °
